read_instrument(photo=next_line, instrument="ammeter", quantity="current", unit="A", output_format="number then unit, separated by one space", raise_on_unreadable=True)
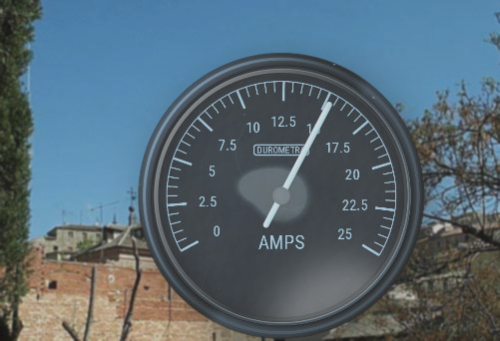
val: 15.25 A
